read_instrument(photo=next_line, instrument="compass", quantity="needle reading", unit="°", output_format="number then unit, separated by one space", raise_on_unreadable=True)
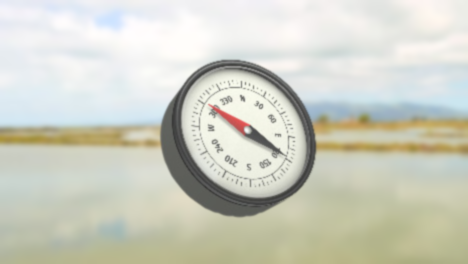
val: 300 °
